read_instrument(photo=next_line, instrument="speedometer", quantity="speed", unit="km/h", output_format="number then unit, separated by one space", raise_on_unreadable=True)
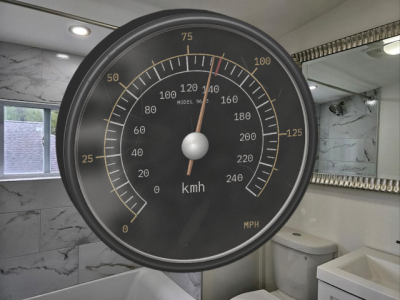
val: 135 km/h
